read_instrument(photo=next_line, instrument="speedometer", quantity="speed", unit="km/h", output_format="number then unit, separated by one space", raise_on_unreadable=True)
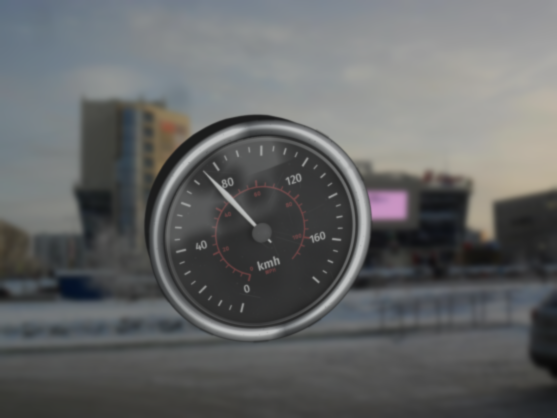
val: 75 km/h
